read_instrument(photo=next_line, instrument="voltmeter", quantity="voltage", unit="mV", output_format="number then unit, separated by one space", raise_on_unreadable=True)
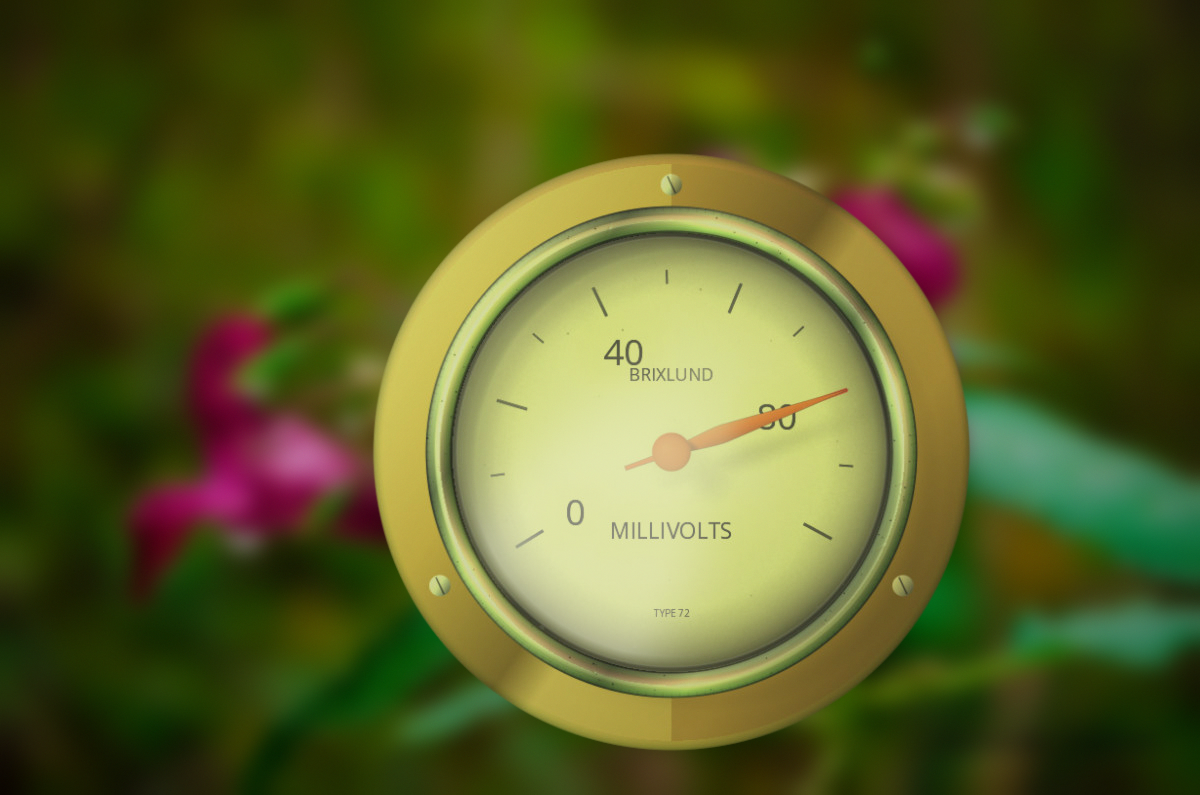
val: 80 mV
